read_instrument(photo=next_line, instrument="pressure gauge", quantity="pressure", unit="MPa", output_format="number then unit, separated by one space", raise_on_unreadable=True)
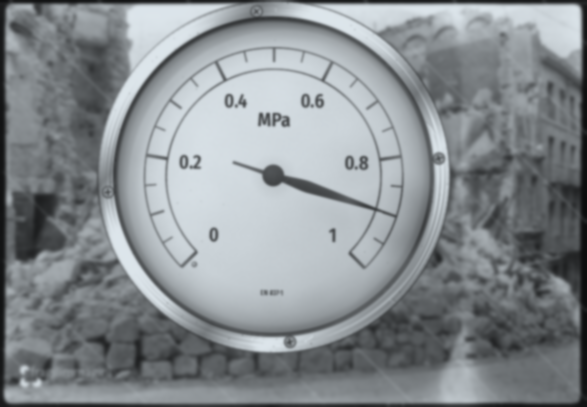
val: 0.9 MPa
